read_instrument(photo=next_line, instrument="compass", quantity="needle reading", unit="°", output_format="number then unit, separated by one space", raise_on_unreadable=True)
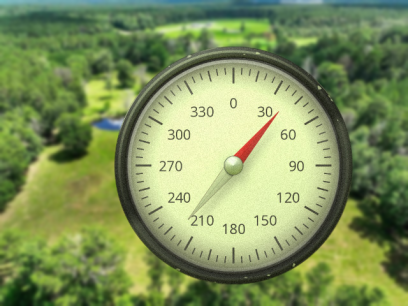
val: 40 °
